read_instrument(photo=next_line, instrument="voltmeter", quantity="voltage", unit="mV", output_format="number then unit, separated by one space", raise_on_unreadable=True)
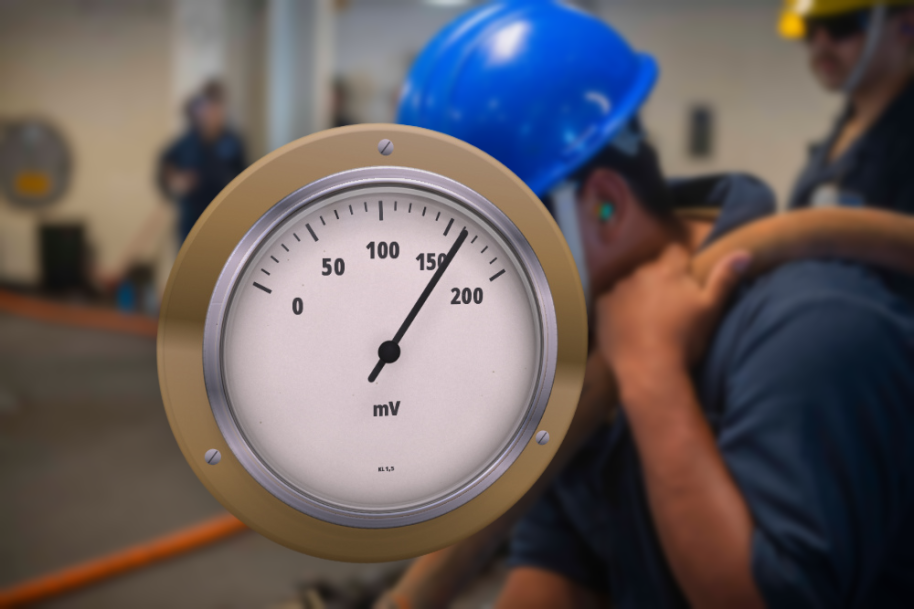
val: 160 mV
